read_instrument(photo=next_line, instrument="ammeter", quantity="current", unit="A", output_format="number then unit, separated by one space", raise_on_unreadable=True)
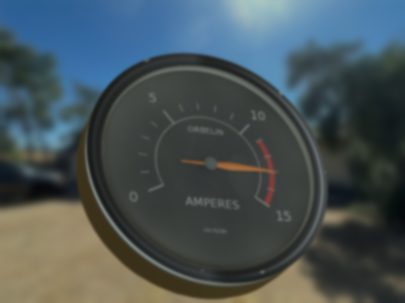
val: 13 A
